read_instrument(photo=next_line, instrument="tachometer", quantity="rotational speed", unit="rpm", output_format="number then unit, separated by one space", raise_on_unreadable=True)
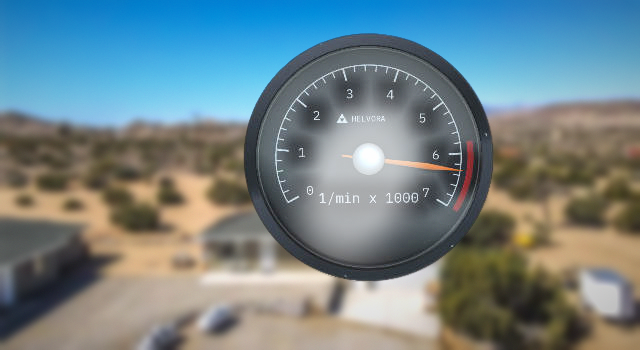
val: 6300 rpm
